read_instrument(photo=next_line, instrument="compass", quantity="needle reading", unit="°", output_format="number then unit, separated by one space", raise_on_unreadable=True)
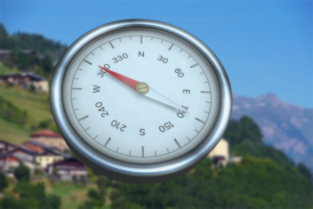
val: 300 °
